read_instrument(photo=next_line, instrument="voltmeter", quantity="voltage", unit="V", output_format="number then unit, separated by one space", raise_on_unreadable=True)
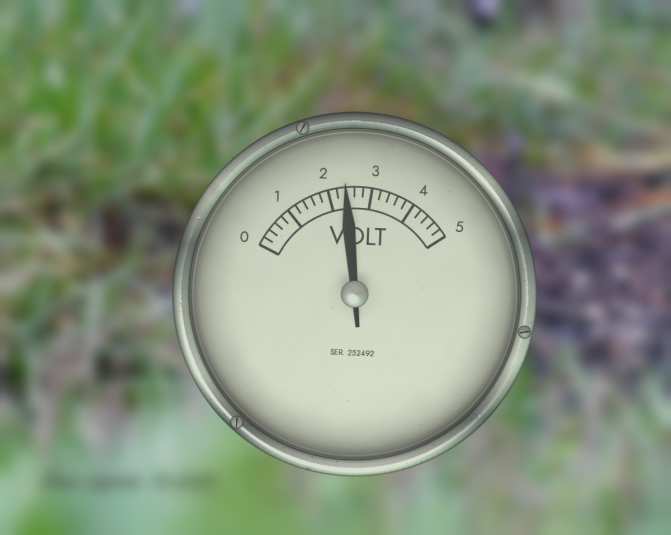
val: 2.4 V
